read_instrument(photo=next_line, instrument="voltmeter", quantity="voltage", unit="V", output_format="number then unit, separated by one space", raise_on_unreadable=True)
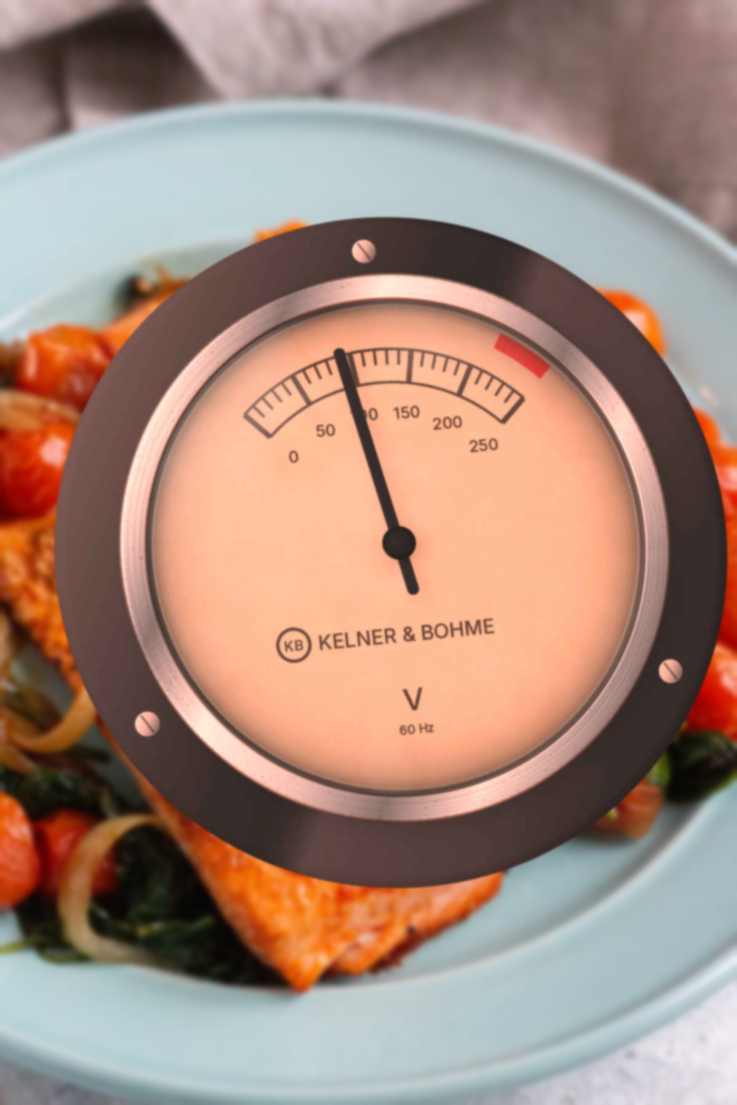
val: 90 V
